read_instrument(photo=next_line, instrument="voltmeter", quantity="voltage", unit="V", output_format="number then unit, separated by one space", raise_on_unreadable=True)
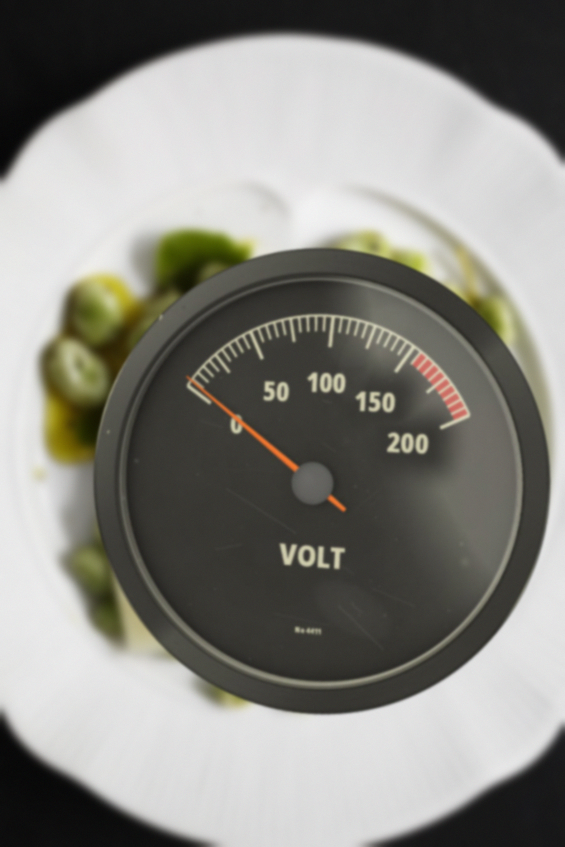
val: 5 V
